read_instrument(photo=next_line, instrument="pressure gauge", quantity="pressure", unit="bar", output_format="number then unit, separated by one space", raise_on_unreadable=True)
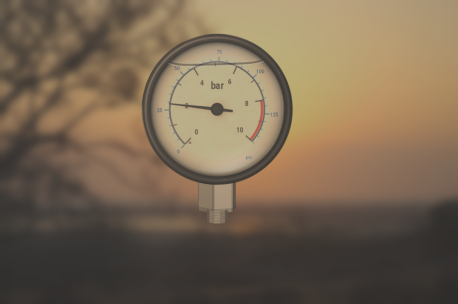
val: 2 bar
